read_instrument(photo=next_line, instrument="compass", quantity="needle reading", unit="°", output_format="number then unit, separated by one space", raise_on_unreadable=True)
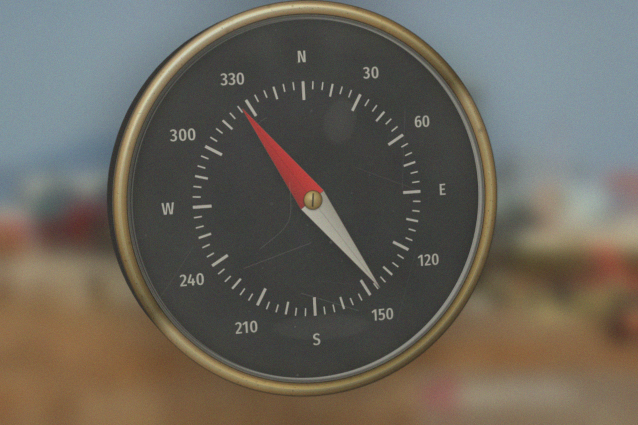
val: 325 °
